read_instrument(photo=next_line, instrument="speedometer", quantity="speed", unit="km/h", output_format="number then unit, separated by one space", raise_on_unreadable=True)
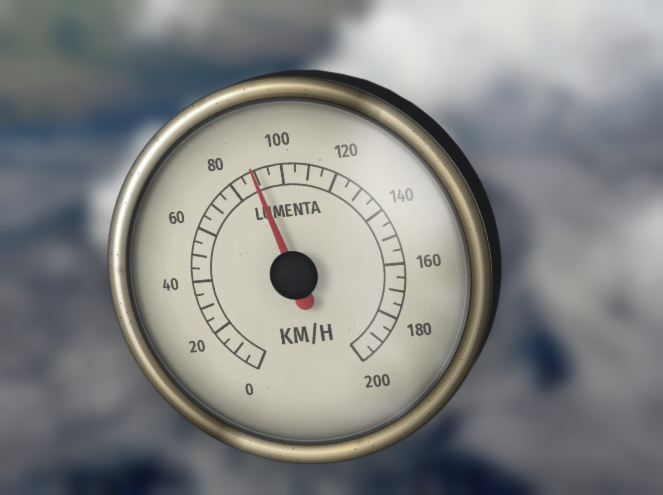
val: 90 km/h
